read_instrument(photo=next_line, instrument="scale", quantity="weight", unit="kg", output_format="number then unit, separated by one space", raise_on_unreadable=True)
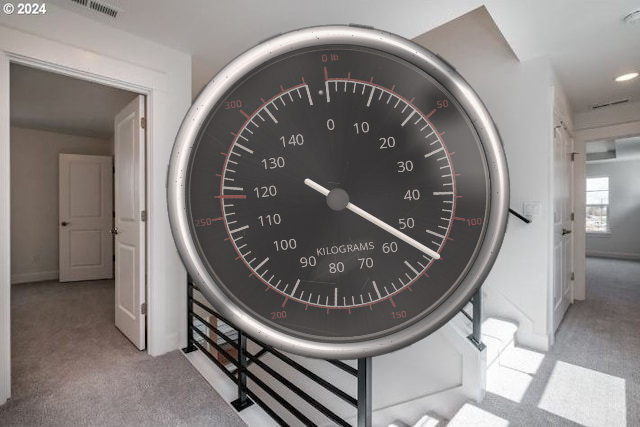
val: 54 kg
